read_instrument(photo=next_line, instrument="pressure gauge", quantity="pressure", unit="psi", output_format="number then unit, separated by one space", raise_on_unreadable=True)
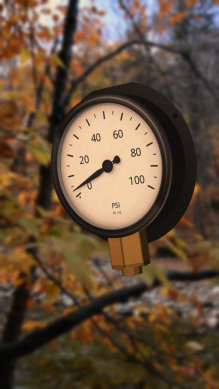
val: 2.5 psi
